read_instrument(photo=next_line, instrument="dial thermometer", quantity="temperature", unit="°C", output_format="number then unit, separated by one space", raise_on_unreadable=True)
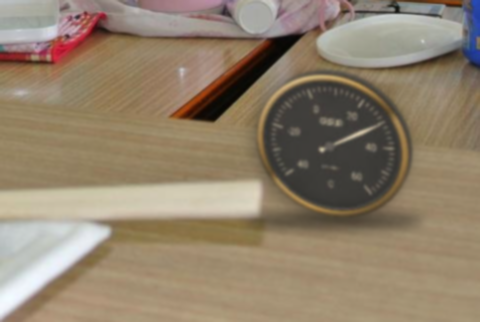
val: 30 °C
